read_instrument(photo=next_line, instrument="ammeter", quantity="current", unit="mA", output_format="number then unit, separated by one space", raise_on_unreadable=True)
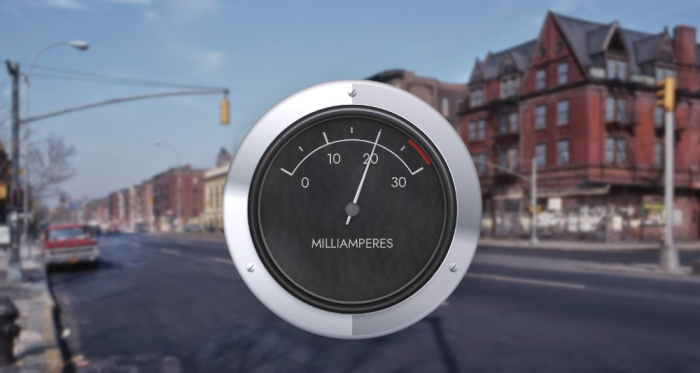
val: 20 mA
